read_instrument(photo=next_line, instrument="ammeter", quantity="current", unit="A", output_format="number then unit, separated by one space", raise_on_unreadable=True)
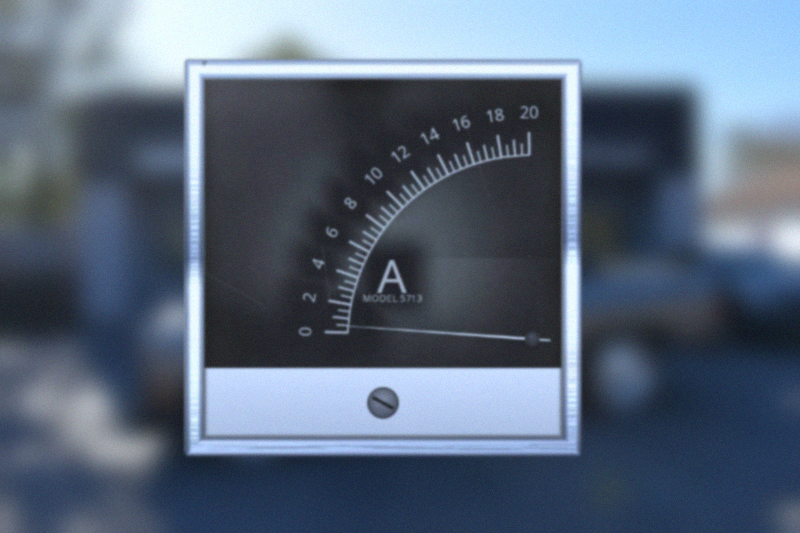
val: 0.5 A
